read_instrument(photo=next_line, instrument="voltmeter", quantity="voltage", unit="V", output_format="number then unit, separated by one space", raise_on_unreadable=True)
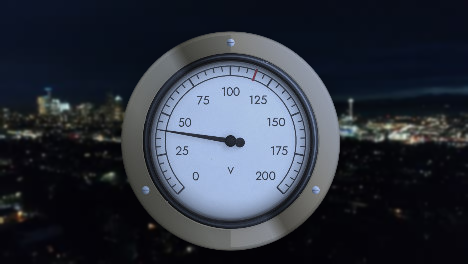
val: 40 V
